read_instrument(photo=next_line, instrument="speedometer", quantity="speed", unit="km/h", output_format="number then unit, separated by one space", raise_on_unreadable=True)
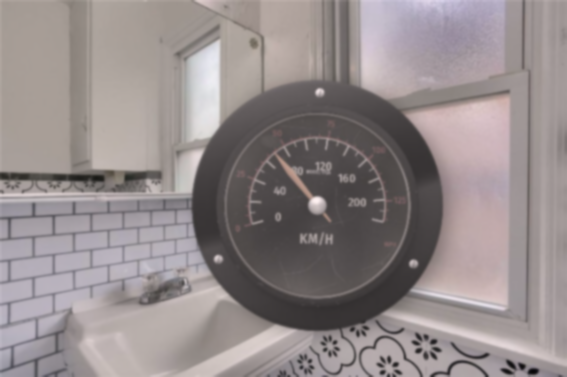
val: 70 km/h
